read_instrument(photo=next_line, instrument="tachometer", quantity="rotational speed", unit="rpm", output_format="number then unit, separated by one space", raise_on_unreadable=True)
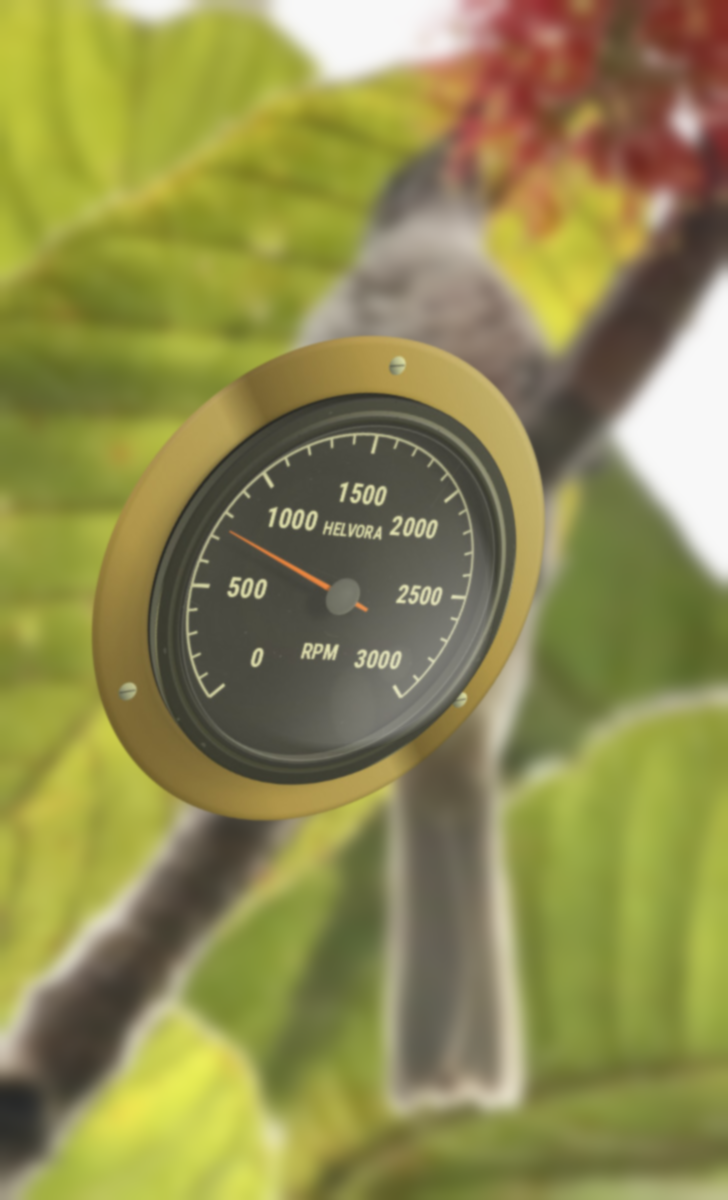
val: 750 rpm
